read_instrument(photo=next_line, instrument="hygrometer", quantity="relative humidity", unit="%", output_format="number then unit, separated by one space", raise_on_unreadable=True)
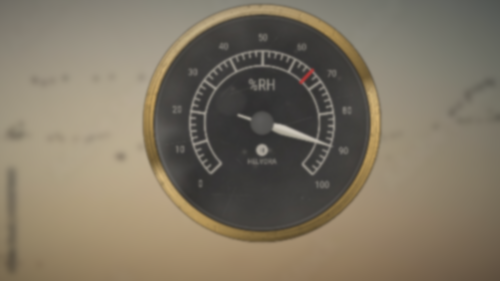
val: 90 %
